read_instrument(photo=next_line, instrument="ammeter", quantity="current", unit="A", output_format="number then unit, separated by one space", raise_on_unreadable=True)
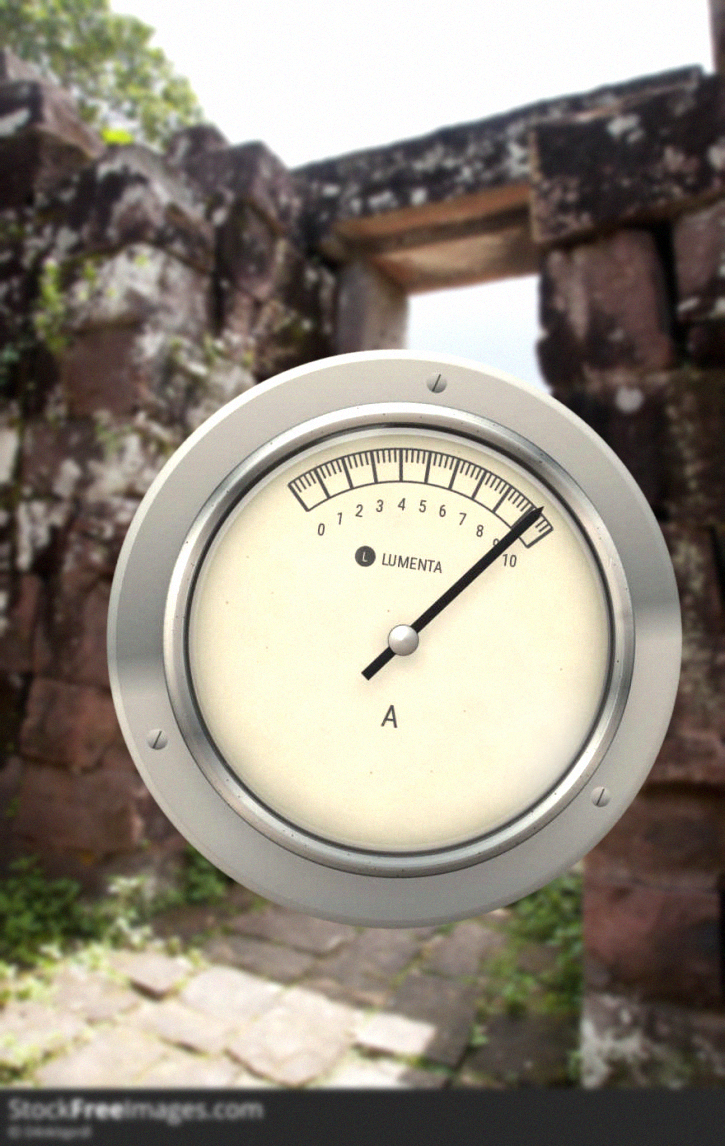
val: 9.2 A
